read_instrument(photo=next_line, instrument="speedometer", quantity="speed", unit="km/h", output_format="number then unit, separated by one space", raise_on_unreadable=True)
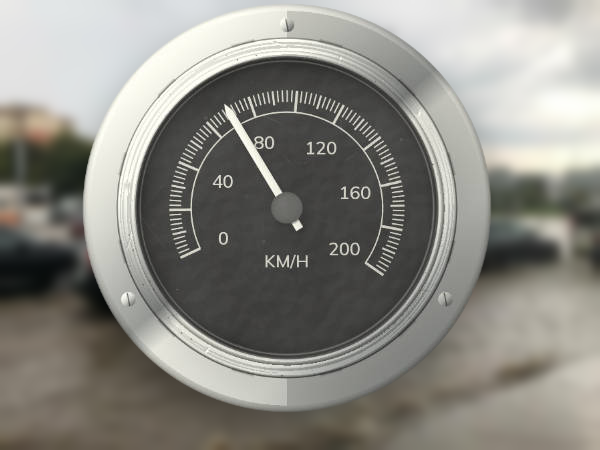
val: 70 km/h
